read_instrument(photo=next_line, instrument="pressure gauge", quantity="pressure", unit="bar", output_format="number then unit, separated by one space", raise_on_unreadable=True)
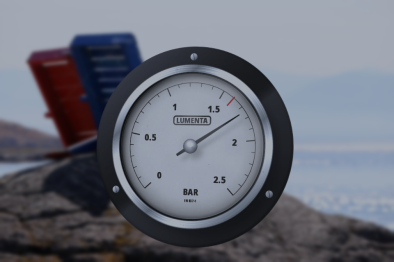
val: 1.75 bar
